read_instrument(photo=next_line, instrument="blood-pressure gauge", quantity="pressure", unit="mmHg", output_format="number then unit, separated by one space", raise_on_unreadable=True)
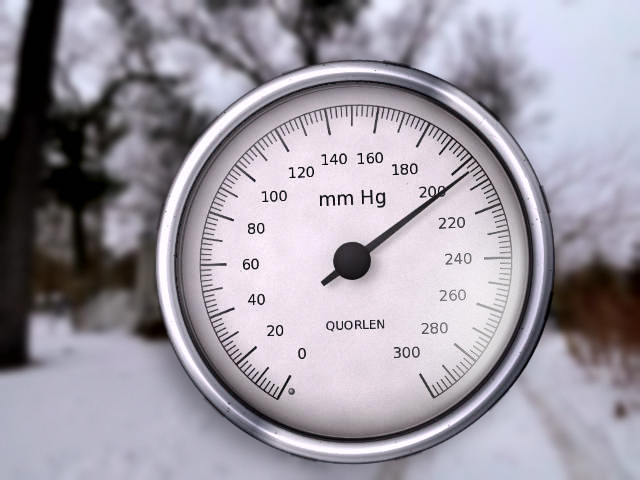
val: 204 mmHg
